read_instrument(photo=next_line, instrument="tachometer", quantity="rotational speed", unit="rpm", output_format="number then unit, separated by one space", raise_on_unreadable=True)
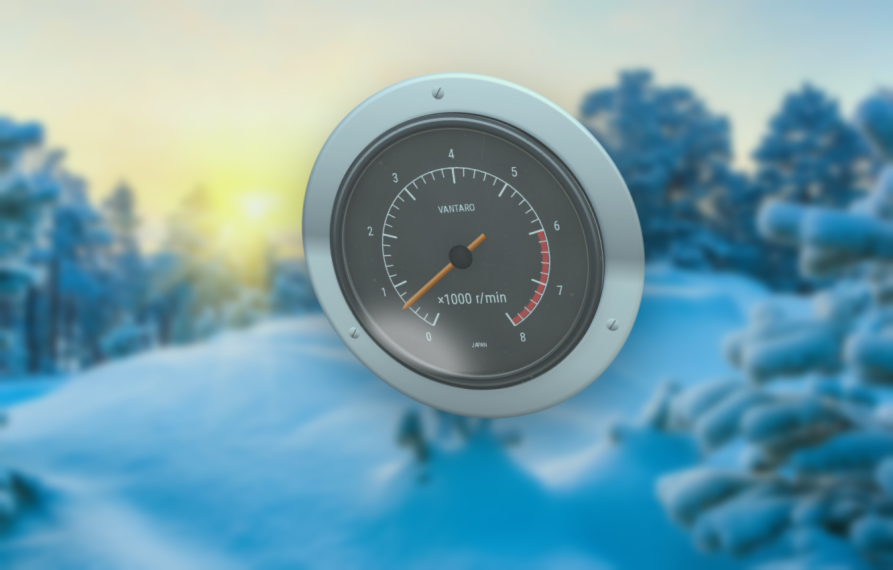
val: 600 rpm
